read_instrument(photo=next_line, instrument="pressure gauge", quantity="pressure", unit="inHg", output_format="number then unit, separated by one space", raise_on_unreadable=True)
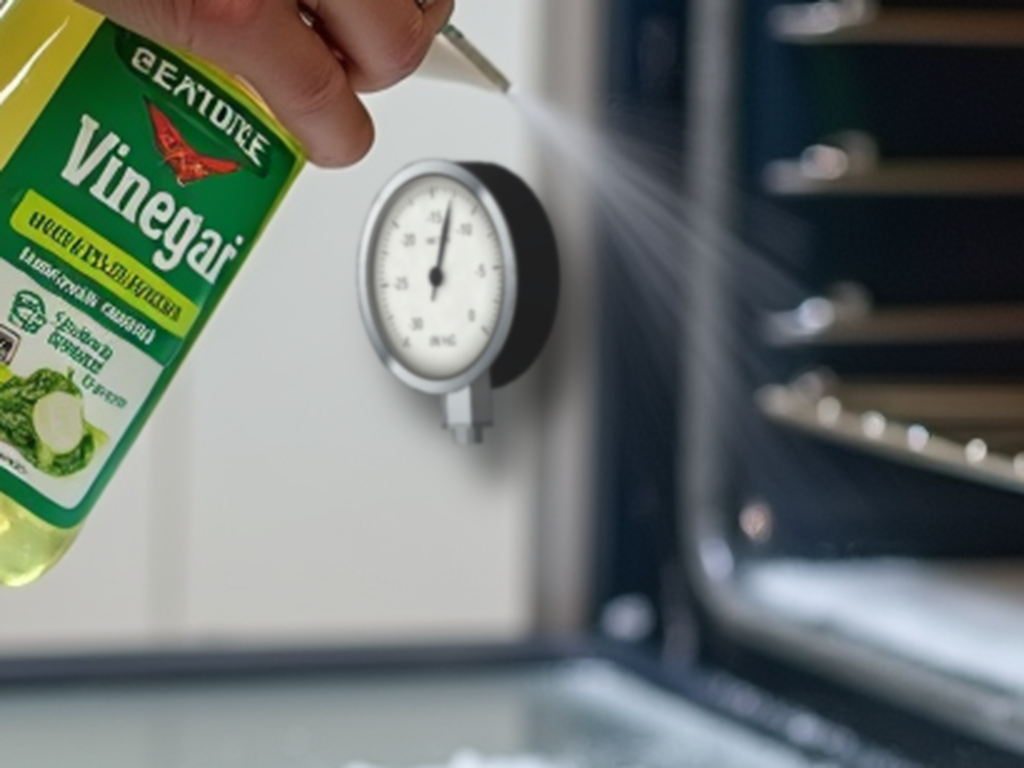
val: -12.5 inHg
